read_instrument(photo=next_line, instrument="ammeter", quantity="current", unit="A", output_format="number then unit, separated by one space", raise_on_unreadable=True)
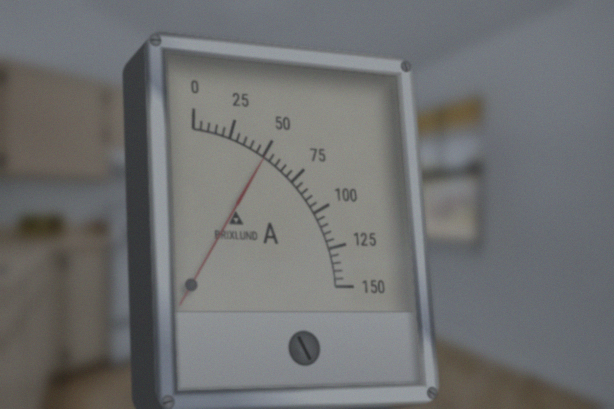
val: 50 A
